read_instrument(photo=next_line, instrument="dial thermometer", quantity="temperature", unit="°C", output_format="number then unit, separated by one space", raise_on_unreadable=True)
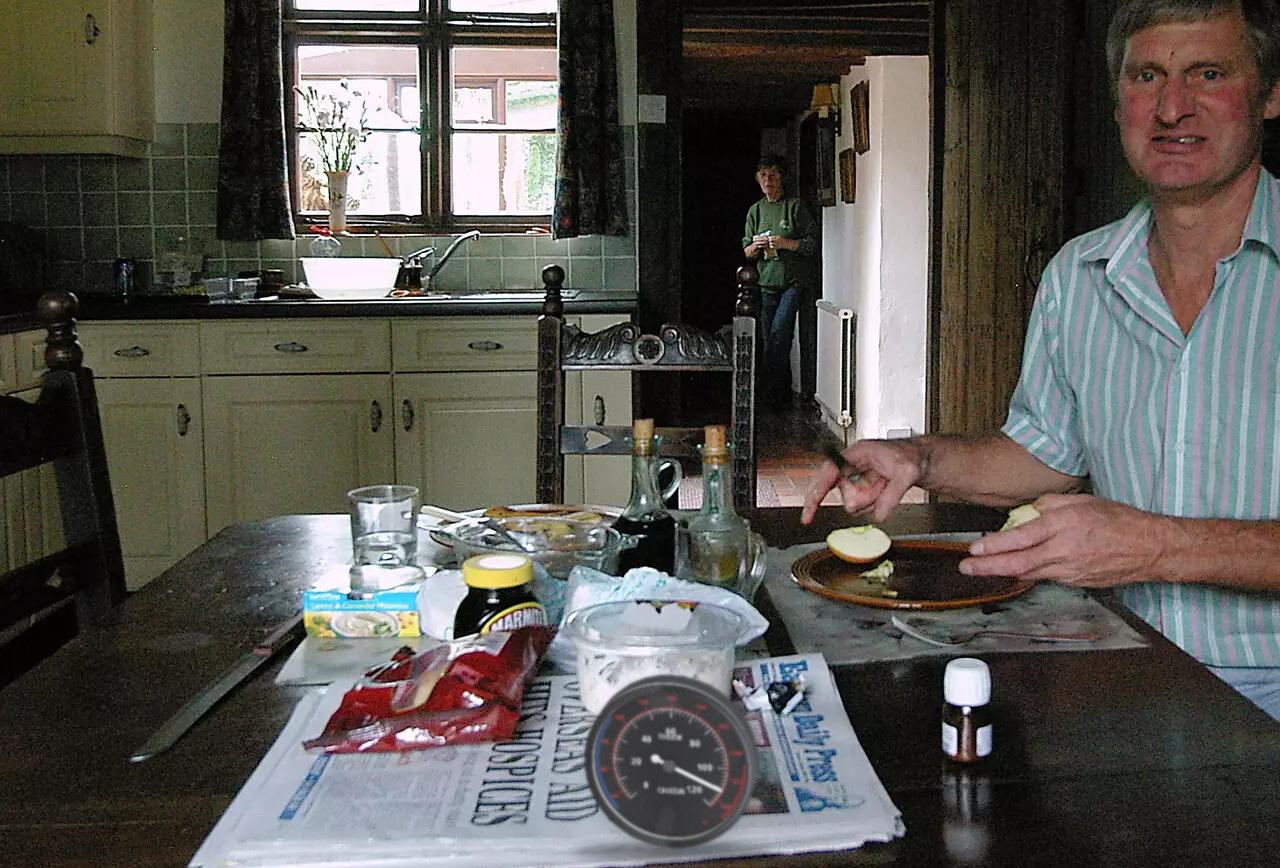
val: 110 °C
